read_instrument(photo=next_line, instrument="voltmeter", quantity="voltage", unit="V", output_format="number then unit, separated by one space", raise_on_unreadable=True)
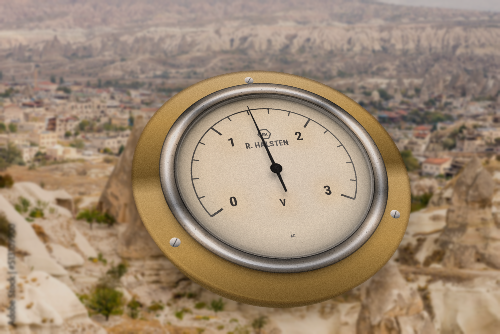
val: 1.4 V
